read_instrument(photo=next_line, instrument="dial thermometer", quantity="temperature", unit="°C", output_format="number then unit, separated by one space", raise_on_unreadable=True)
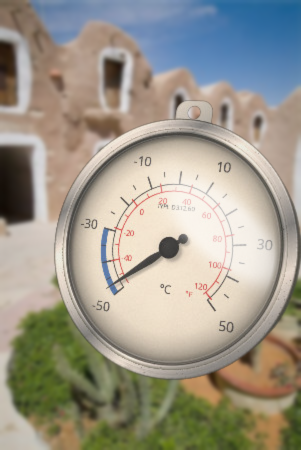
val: -47.5 °C
